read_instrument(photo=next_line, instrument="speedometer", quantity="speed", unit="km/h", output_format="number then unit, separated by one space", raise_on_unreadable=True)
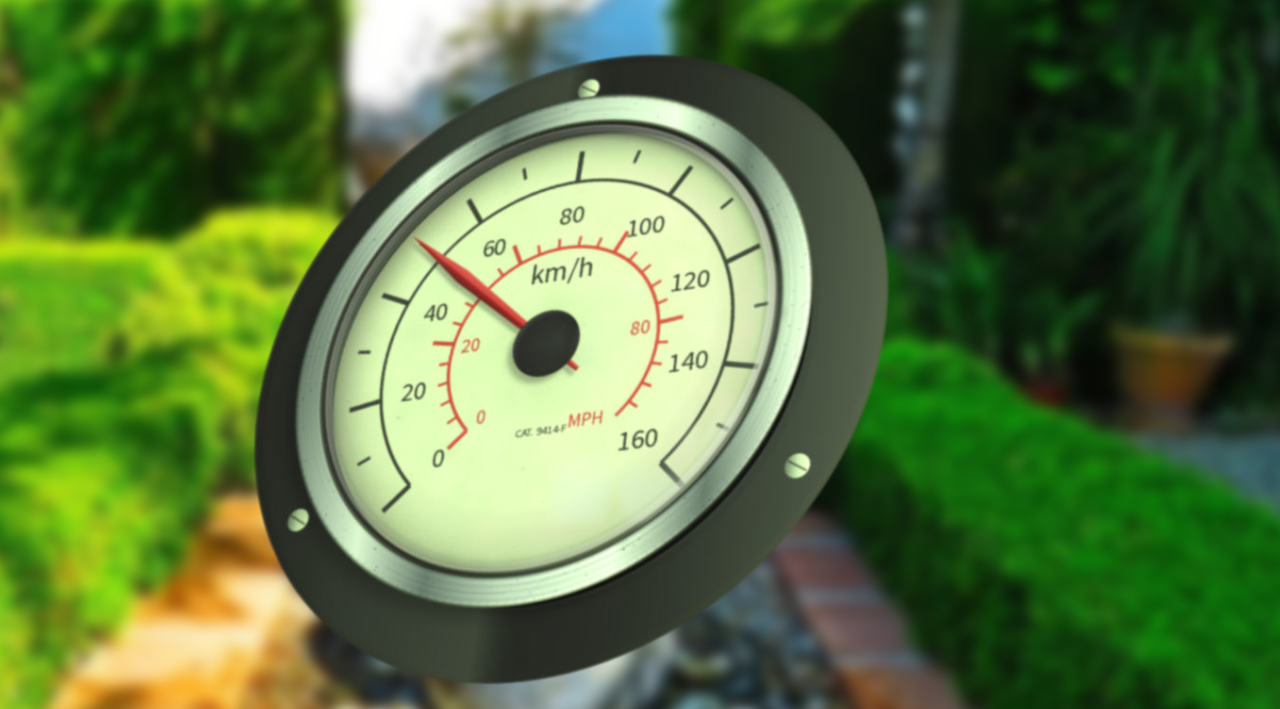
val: 50 km/h
